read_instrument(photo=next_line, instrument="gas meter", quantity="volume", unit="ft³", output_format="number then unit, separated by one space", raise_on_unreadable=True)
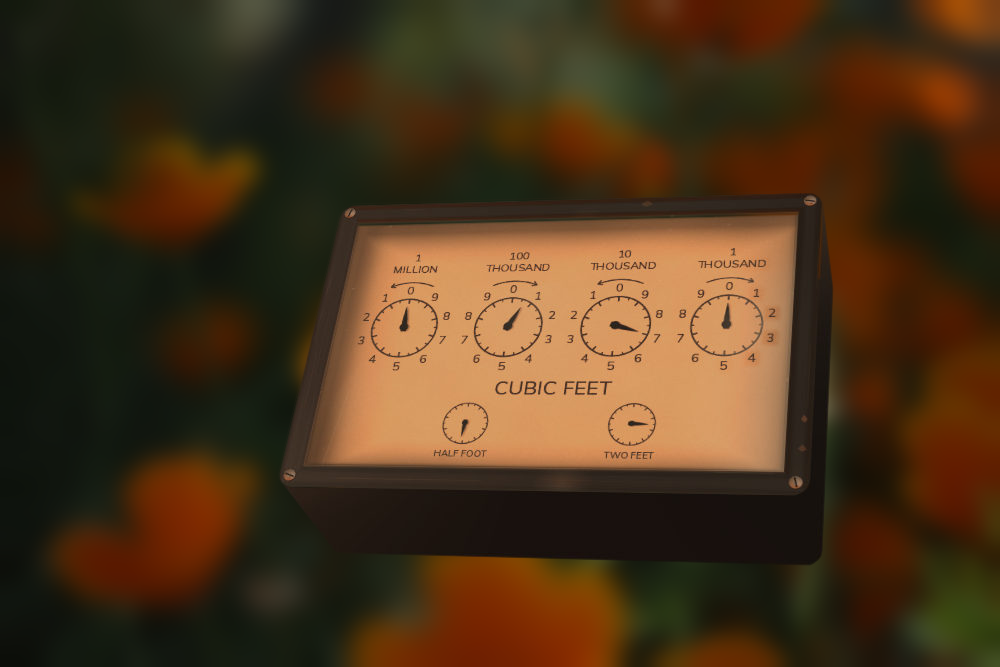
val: 7000 ft³
